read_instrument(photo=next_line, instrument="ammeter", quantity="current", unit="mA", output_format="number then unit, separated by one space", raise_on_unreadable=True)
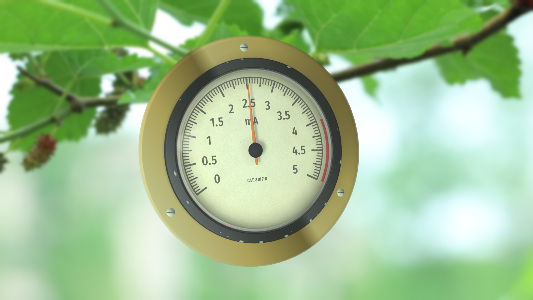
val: 2.5 mA
